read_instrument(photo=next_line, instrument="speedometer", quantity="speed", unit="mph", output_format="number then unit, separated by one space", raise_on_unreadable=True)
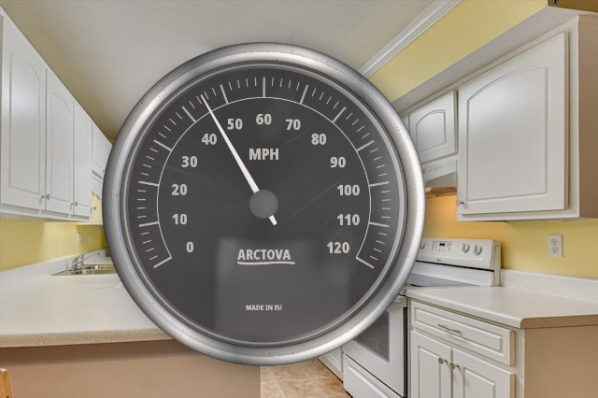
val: 45 mph
